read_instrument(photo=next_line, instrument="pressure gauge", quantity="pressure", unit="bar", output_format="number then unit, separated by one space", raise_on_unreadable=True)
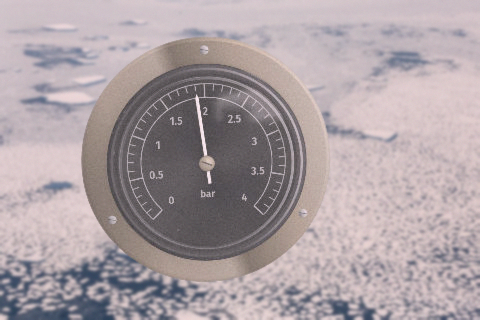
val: 1.9 bar
